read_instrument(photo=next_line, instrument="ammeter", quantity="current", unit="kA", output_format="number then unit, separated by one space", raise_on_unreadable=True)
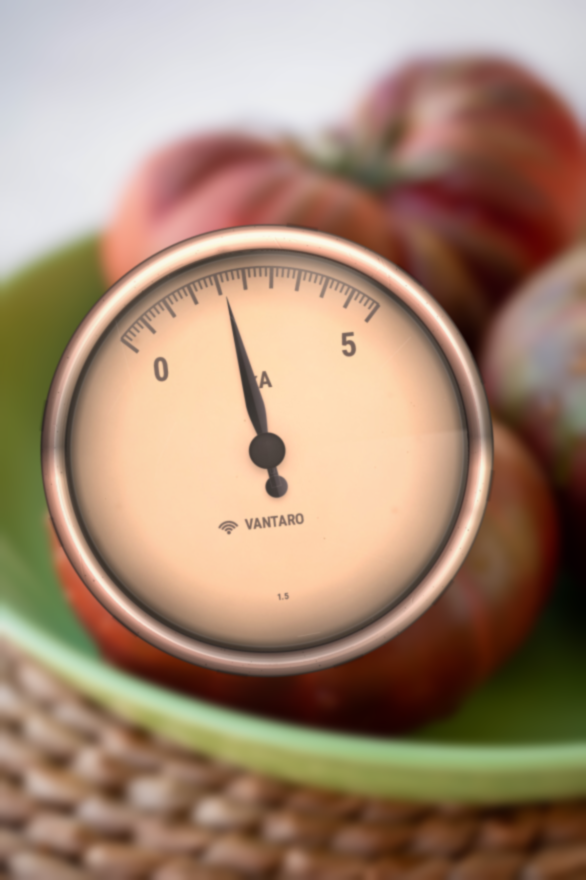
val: 2.1 kA
